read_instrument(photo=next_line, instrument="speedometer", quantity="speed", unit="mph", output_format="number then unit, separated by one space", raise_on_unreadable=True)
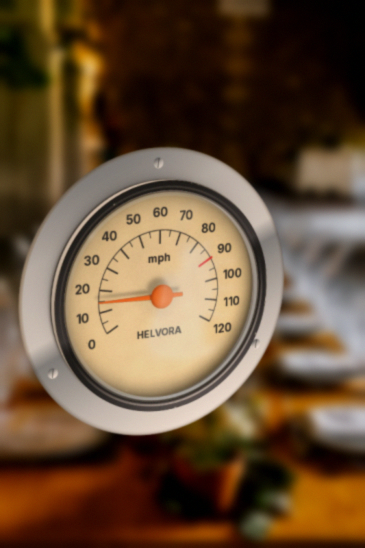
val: 15 mph
